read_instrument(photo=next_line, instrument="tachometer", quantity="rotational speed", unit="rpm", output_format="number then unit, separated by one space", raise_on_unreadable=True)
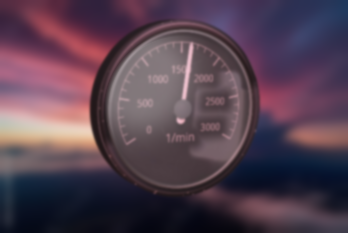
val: 1600 rpm
